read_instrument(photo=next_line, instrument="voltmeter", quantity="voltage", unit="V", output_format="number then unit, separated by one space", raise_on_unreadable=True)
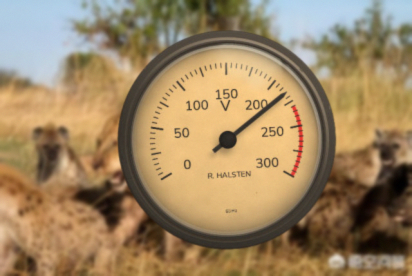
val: 215 V
